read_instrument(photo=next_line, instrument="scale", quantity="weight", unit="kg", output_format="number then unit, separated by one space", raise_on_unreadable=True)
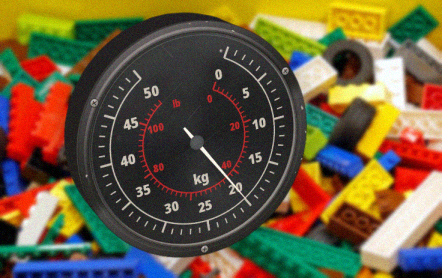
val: 20 kg
